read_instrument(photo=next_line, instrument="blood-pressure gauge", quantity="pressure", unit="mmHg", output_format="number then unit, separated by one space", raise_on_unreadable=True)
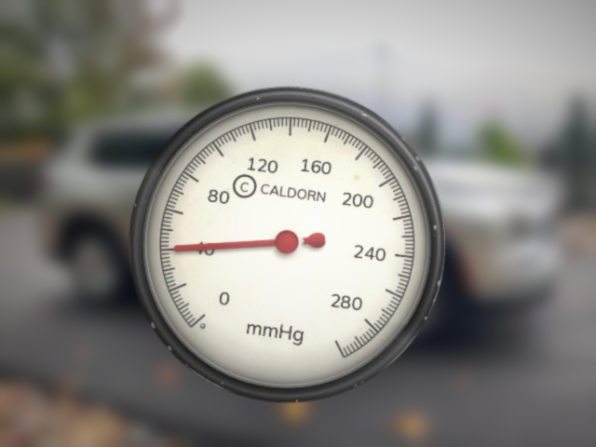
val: 40 mmHg
